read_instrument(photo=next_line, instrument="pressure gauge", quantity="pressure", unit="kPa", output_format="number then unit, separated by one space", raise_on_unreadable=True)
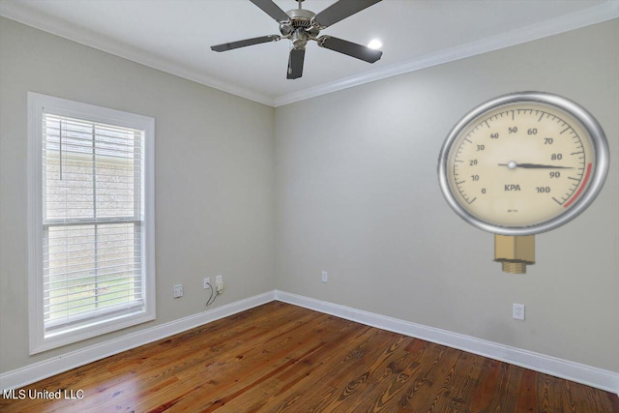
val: 86 kPa
